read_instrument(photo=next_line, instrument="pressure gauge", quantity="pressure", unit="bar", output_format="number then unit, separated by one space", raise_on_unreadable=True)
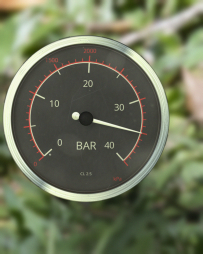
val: 35 bar
